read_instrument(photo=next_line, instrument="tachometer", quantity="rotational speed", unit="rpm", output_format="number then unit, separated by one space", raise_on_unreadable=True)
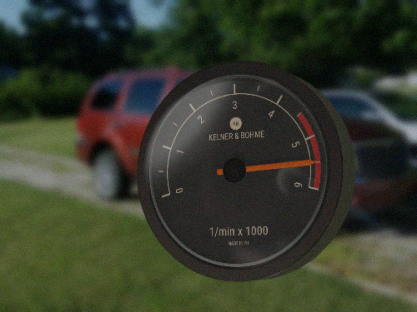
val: 5500 rpm
